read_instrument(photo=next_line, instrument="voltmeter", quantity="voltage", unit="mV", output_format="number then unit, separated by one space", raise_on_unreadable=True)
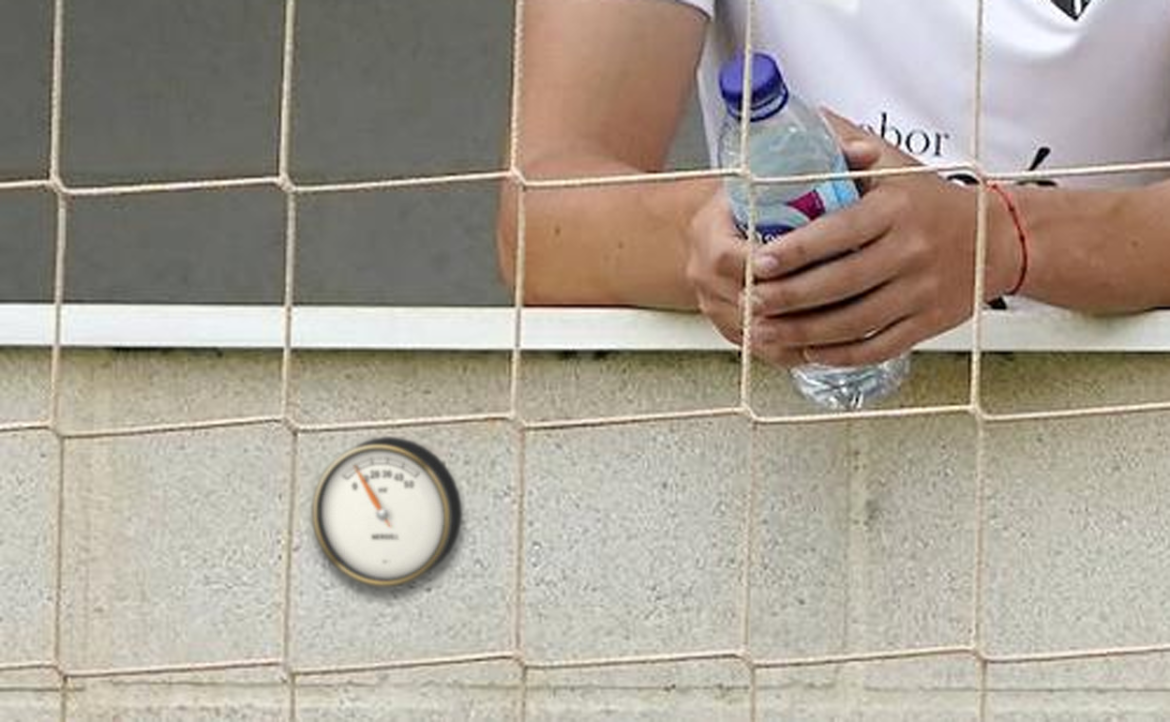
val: 10 mV
